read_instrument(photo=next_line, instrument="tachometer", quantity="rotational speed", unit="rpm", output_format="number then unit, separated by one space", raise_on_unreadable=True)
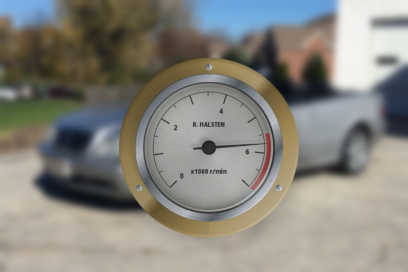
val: 5750 rpm
